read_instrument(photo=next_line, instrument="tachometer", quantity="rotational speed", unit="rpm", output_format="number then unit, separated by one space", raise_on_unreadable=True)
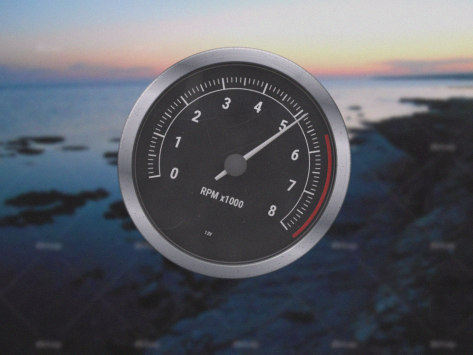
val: 5100 rpm
